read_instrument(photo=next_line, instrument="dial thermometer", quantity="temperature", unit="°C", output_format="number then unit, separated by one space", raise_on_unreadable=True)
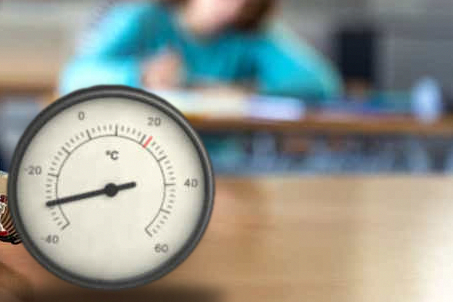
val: -30 °C
